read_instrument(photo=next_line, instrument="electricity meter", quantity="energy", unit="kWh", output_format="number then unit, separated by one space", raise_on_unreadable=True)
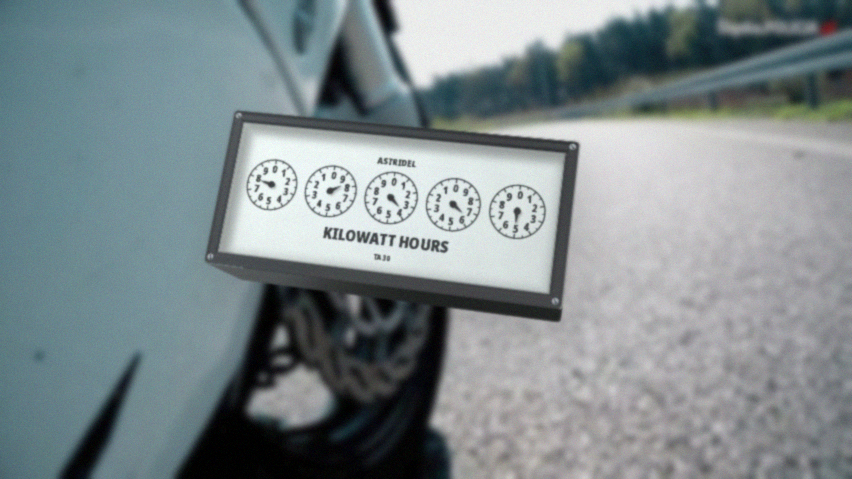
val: 78365 kWh
